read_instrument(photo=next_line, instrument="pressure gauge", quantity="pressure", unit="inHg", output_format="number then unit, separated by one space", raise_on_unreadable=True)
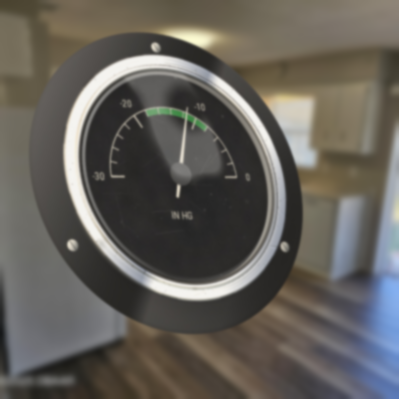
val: -12 inHg
